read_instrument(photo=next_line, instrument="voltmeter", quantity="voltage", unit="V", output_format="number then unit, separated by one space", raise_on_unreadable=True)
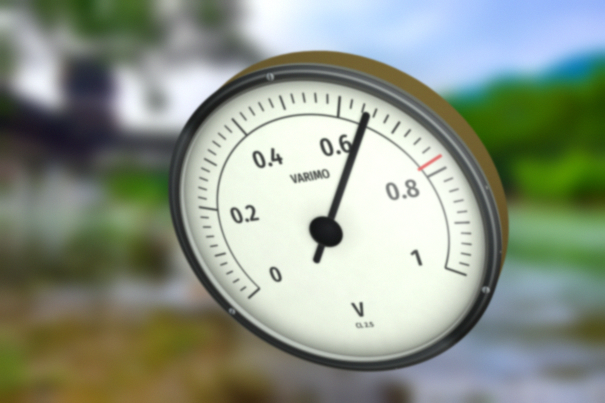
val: 0.65 V
